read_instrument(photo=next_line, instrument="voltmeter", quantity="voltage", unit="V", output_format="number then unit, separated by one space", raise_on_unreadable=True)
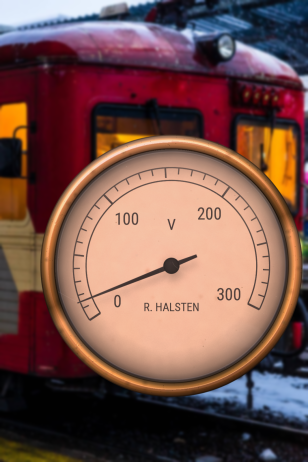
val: 15 V
